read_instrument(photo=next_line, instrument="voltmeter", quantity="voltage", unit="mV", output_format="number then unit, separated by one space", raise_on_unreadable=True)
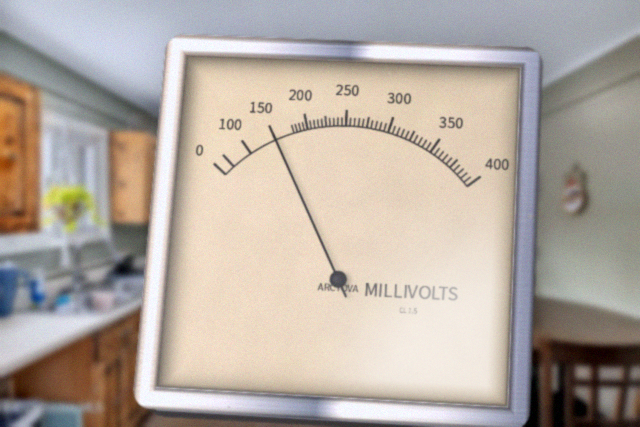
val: 150 mV
